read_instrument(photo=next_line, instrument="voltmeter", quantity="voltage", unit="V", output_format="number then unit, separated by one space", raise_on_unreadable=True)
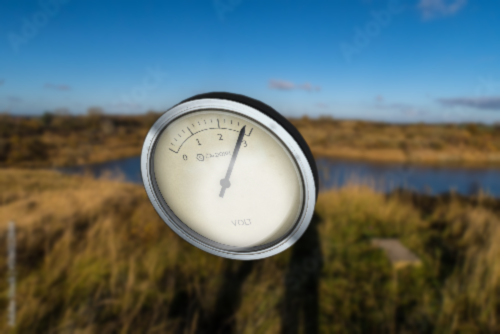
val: 2.8 V
